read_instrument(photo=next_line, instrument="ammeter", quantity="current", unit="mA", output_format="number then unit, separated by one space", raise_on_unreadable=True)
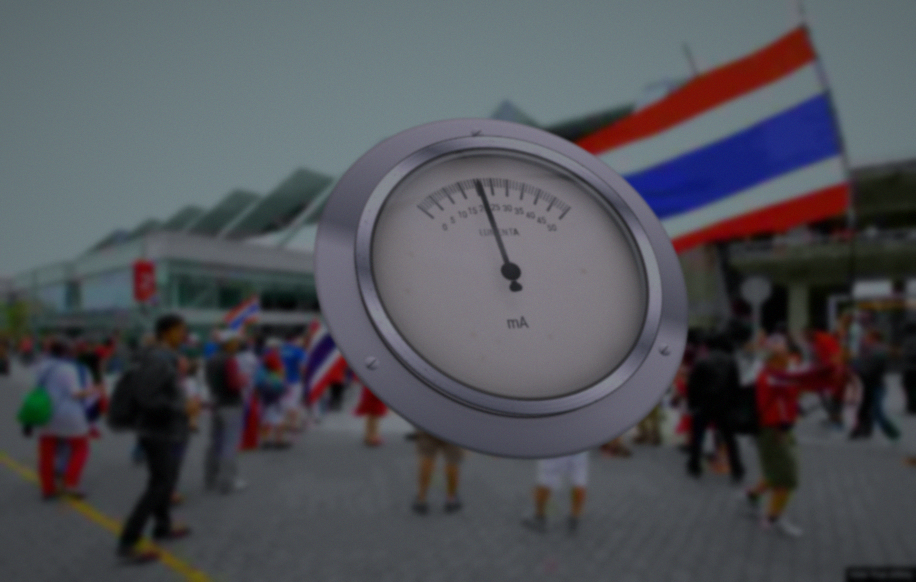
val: 20 mA
